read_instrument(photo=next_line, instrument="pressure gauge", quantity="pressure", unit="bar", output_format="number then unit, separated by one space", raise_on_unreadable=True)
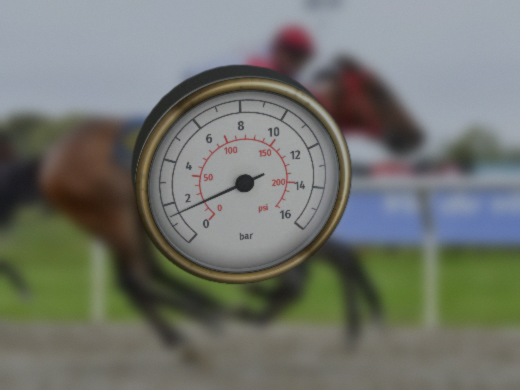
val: 1.5 bar
